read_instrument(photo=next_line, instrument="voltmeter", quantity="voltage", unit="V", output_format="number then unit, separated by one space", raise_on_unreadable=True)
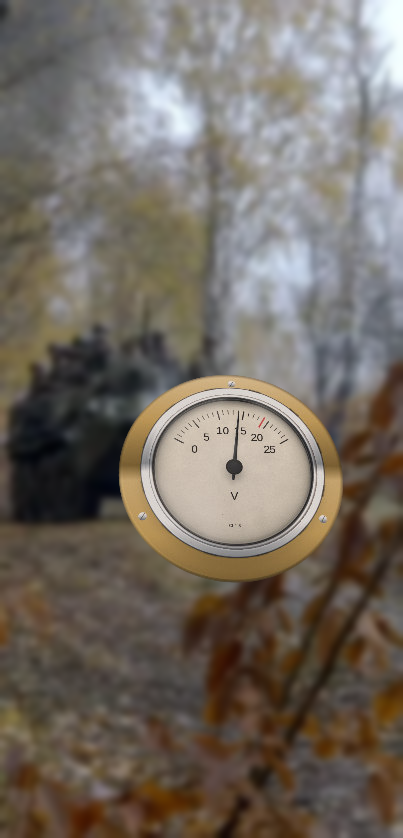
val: 14 V
